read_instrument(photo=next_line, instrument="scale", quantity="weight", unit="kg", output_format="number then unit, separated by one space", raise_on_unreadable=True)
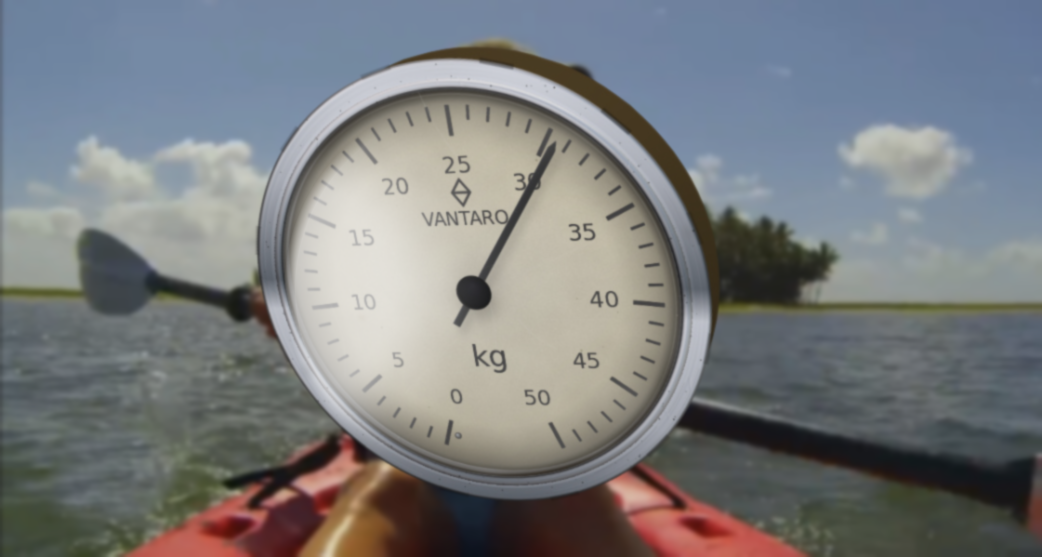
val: 30.5 kg
